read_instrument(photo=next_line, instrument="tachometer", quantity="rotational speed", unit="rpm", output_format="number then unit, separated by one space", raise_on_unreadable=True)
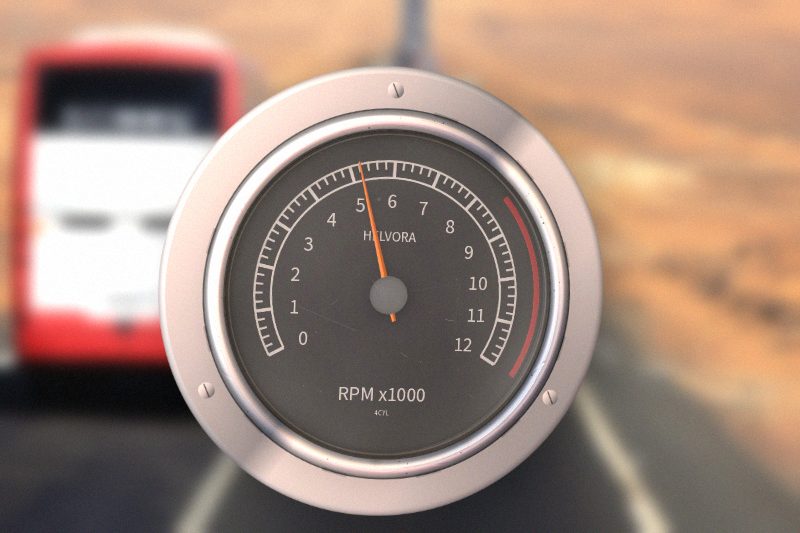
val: 5200 rpm
